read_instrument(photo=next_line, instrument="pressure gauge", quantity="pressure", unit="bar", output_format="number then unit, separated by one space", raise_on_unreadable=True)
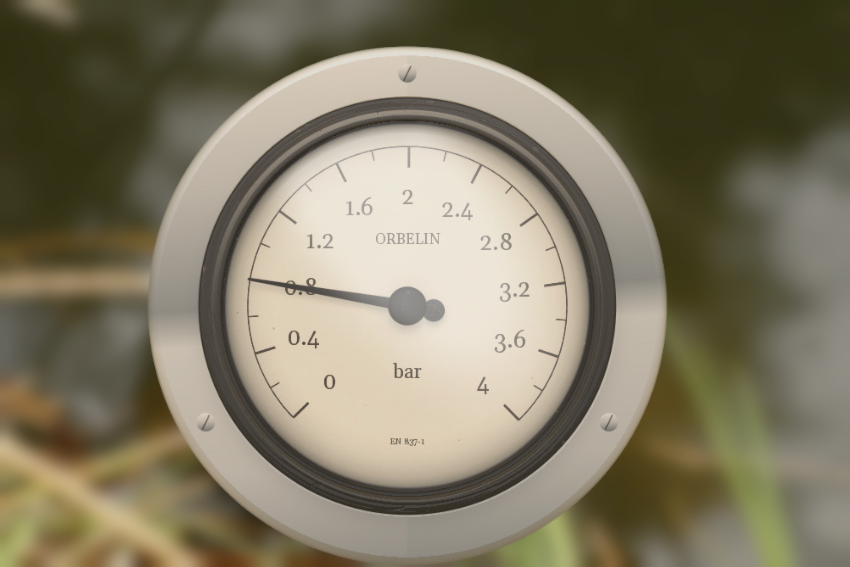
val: 0.8 bar
